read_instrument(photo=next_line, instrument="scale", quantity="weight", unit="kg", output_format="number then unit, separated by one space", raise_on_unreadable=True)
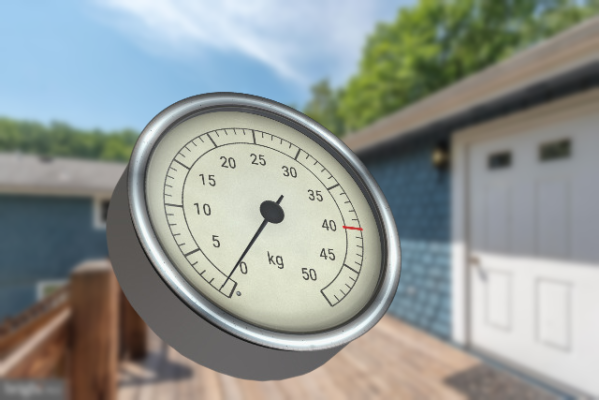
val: 1 kg
